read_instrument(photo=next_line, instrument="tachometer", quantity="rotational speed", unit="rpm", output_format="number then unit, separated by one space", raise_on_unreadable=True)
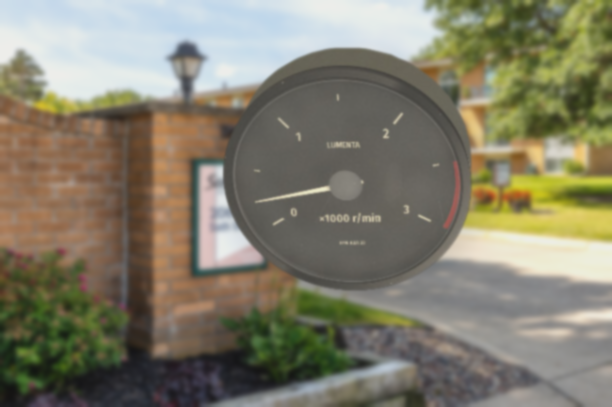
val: 250 rpm
